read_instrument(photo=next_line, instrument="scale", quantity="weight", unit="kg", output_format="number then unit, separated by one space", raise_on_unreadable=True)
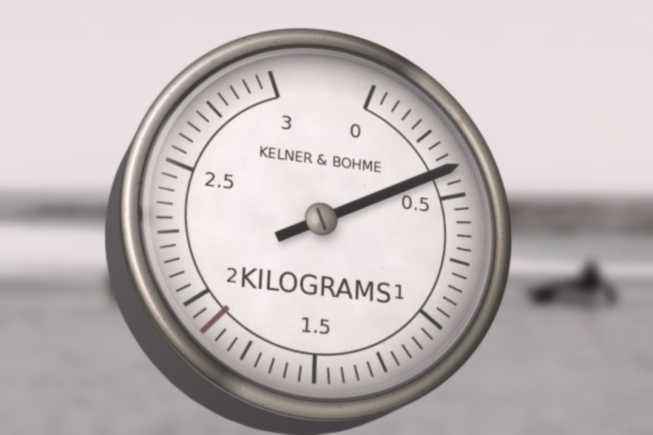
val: 0.4 kg
